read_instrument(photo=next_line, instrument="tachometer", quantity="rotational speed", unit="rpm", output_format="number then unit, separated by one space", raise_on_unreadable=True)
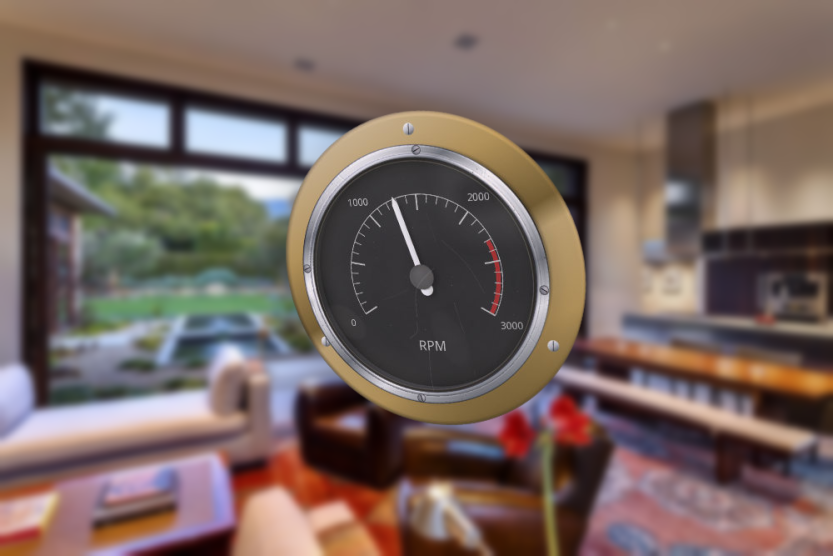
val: 1300 rpm
